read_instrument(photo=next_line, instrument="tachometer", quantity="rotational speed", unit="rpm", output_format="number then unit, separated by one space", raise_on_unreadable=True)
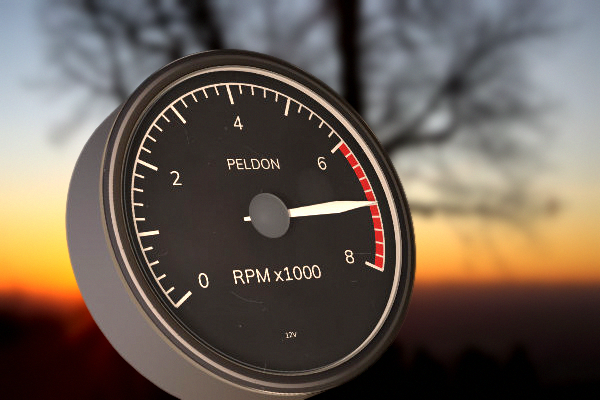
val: 7000 rpm
